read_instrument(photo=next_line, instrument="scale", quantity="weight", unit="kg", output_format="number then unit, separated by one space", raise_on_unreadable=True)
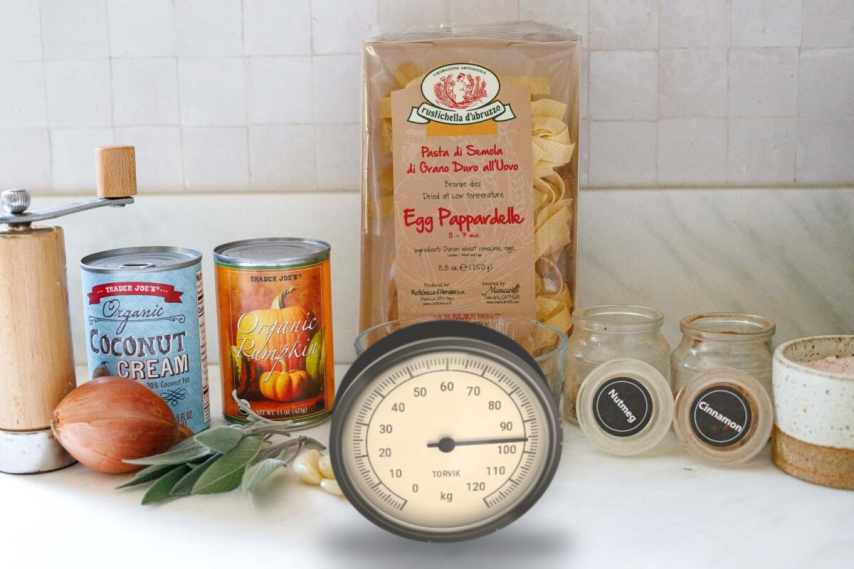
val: 95 kg
